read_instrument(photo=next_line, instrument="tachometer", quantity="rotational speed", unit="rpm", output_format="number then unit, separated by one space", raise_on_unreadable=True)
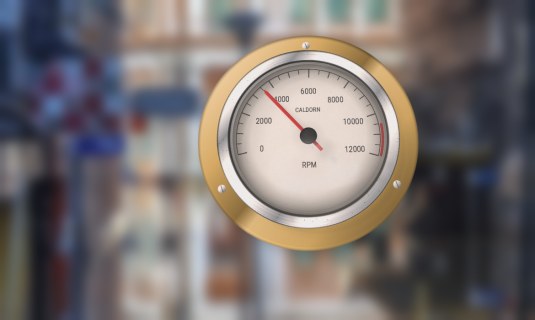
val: 3500 rpm
